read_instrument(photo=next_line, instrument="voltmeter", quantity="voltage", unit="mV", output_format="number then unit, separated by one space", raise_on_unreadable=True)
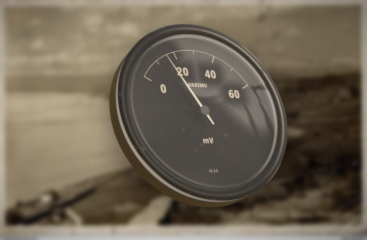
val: 15 mV
